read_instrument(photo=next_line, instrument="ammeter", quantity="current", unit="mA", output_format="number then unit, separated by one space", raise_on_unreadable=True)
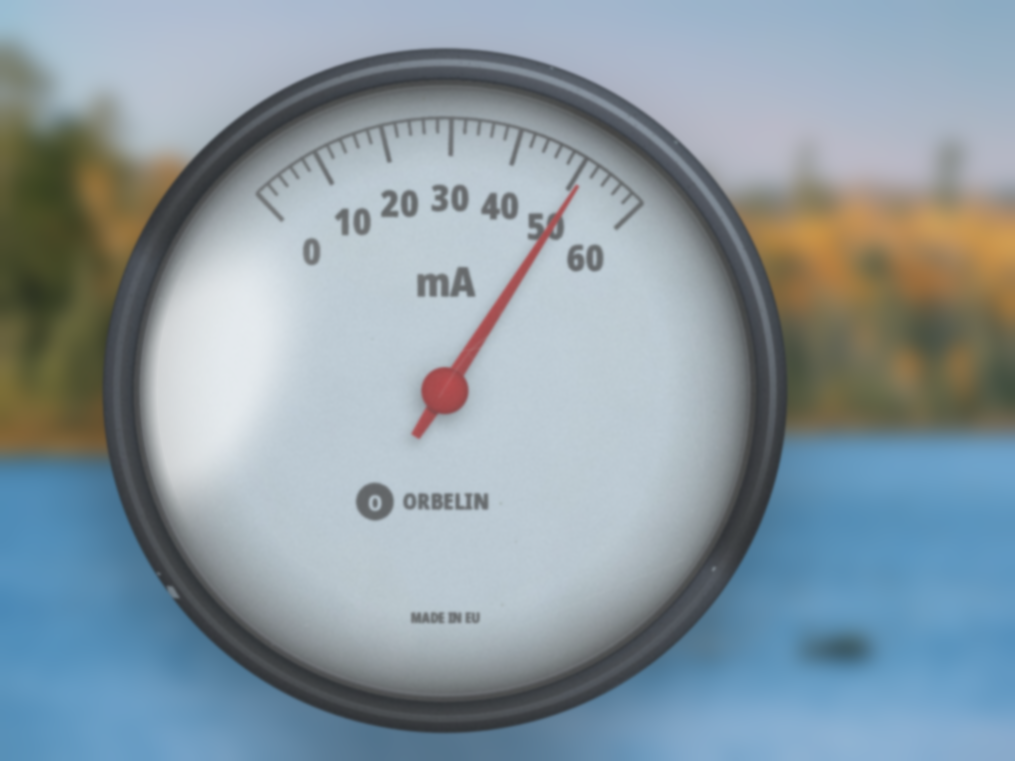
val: 51 mA
